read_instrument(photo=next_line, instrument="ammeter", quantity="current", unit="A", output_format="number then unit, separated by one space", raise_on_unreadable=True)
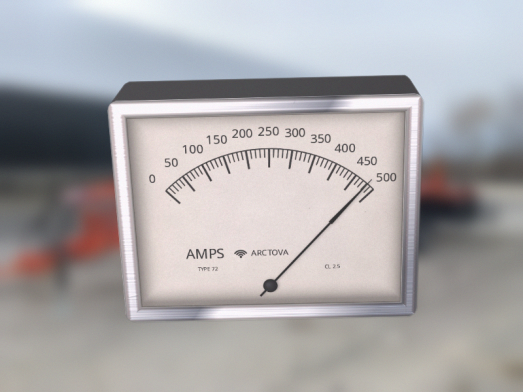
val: 480 A
